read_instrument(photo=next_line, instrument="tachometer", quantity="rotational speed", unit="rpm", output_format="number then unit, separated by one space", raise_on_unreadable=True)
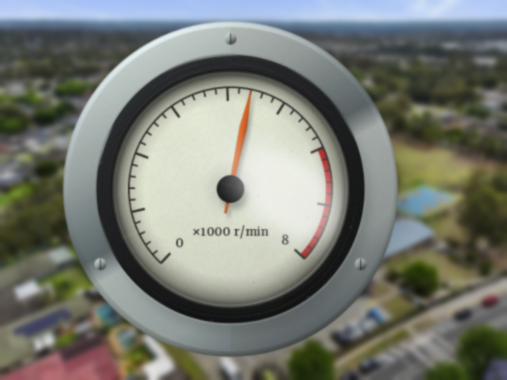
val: 4400 rpm
